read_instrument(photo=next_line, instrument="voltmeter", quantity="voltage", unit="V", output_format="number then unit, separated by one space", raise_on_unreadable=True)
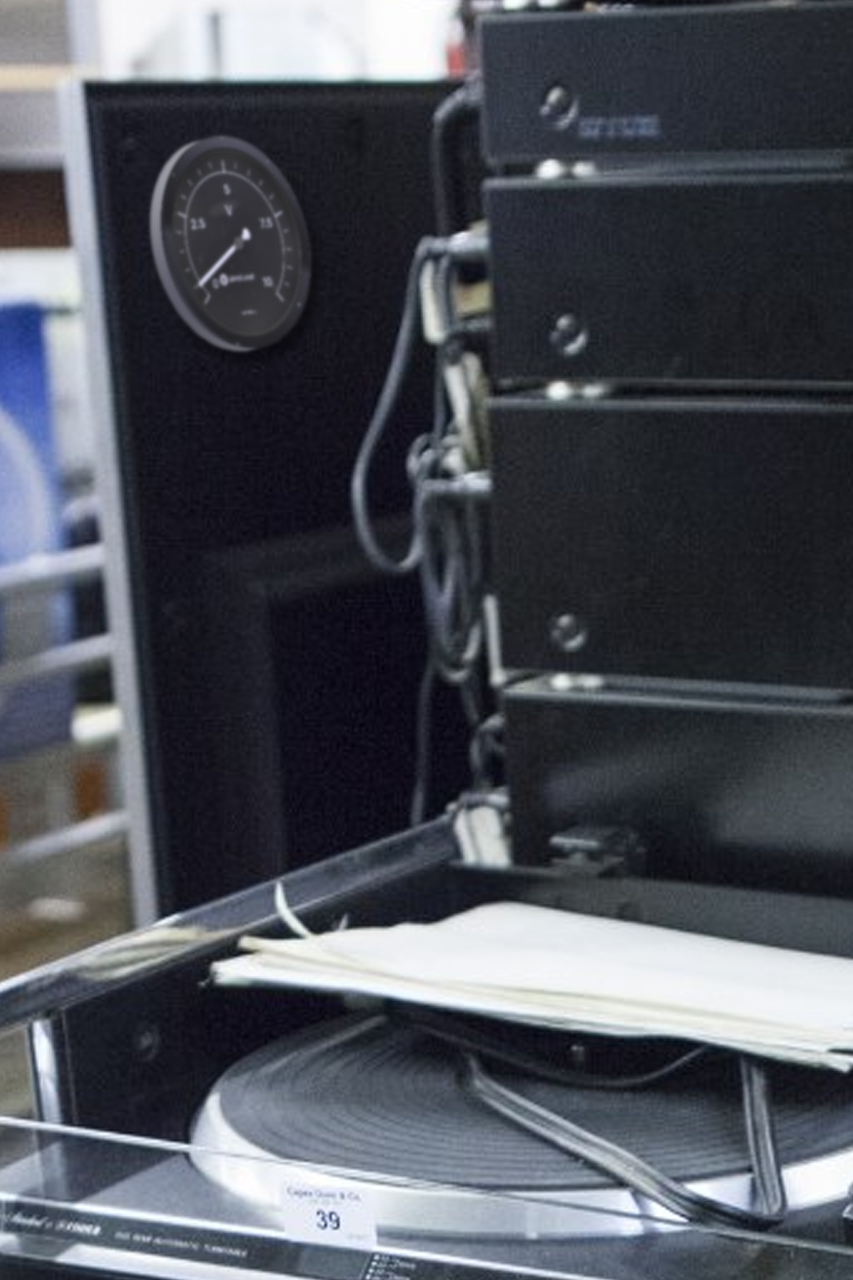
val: 0.5 V
